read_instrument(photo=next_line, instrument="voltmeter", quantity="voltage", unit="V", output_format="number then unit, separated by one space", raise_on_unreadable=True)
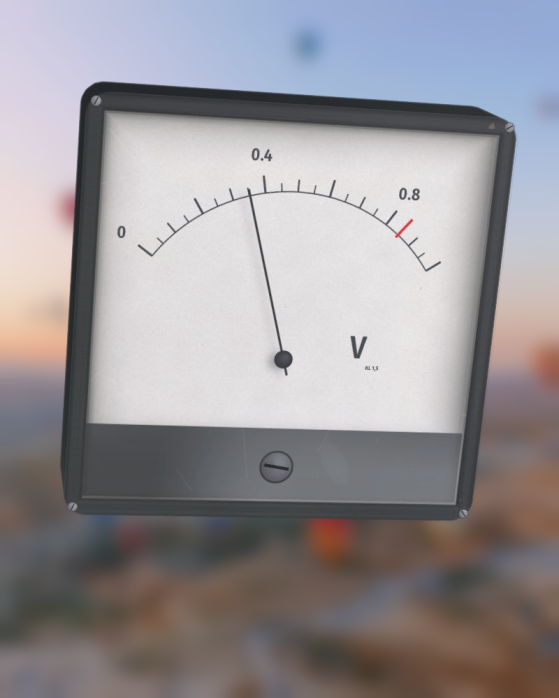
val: 0.35 V
